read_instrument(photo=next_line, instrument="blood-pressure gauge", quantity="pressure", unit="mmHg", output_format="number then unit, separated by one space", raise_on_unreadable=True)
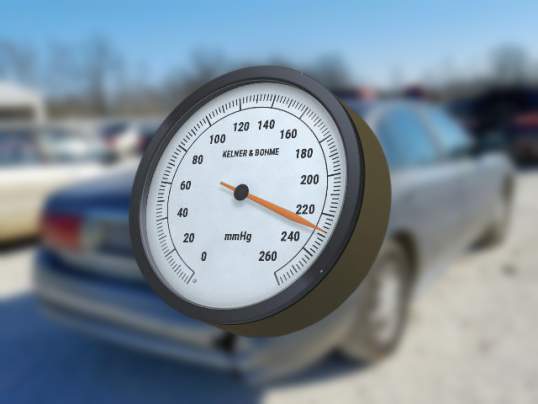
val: 228 mmHg
